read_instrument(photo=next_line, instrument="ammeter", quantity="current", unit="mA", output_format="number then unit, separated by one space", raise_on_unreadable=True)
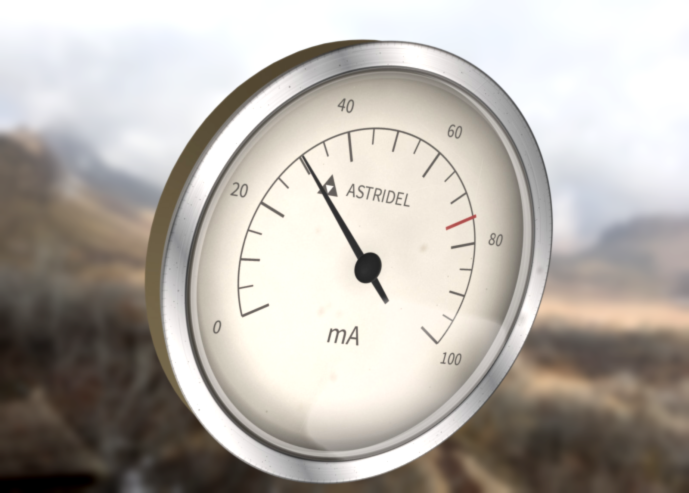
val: 30 mA
